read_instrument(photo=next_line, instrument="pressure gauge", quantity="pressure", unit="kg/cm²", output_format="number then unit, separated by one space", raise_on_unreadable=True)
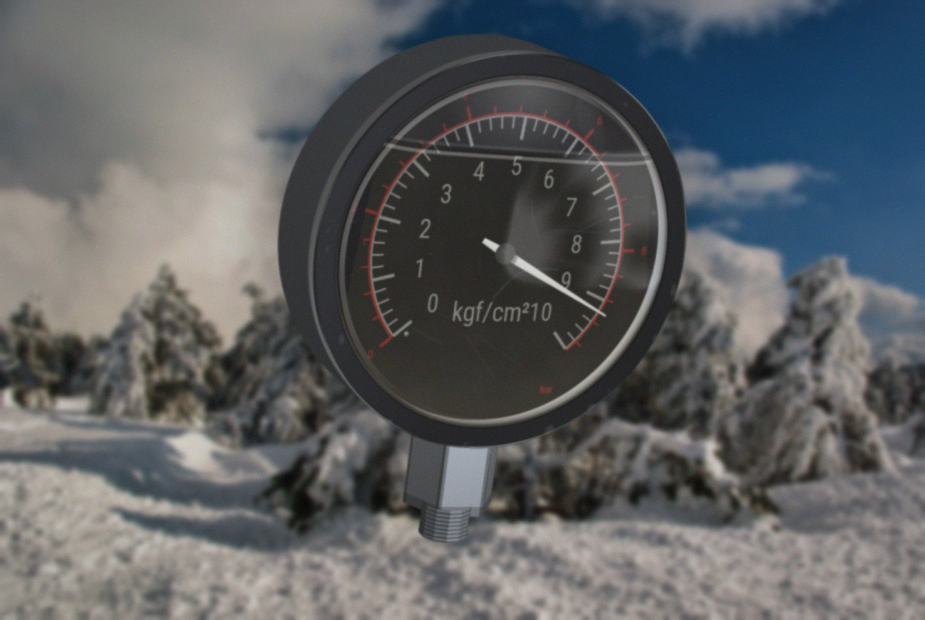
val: 9.2 kg/cm²
